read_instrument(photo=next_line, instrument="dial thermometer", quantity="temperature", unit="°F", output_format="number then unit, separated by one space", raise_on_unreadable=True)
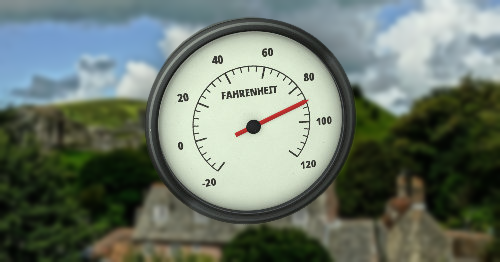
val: 88 °F
